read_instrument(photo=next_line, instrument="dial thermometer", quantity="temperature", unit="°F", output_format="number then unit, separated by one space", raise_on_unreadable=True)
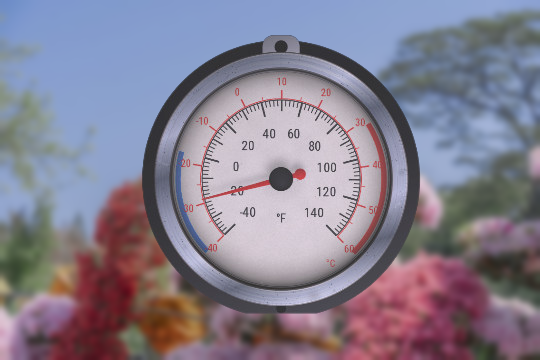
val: -20 °F
